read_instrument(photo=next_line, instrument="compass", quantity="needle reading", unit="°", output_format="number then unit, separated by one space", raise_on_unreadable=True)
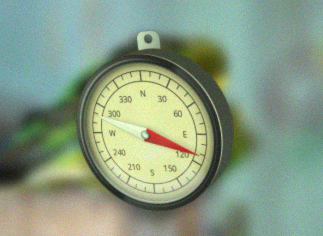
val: 110 °
